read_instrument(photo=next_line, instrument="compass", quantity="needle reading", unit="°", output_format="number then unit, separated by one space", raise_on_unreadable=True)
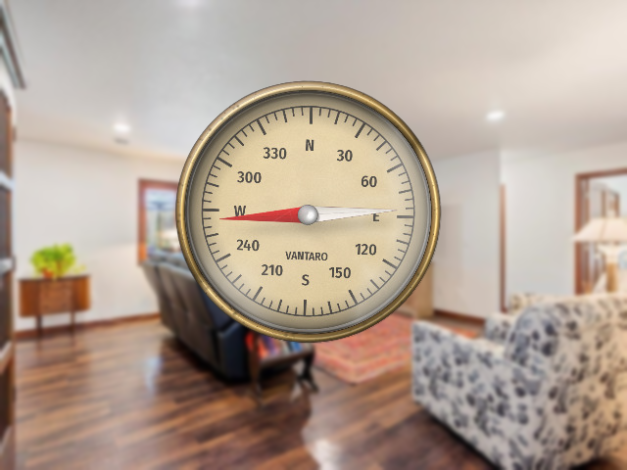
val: 265 °
